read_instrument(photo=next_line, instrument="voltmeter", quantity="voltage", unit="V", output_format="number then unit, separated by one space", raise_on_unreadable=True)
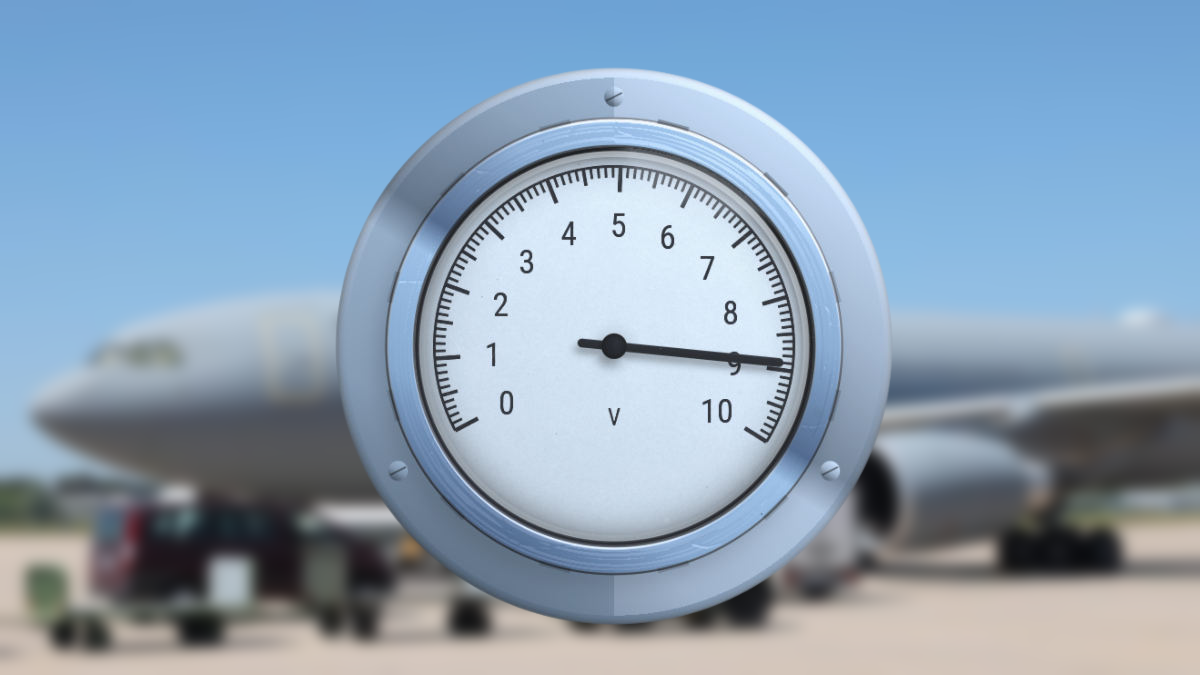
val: 8.9 V
